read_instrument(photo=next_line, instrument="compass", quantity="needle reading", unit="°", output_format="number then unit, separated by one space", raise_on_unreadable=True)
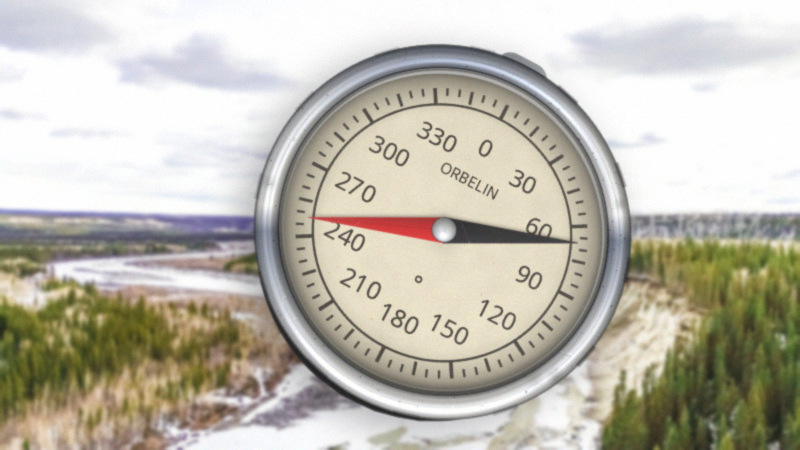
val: 247.5 °
